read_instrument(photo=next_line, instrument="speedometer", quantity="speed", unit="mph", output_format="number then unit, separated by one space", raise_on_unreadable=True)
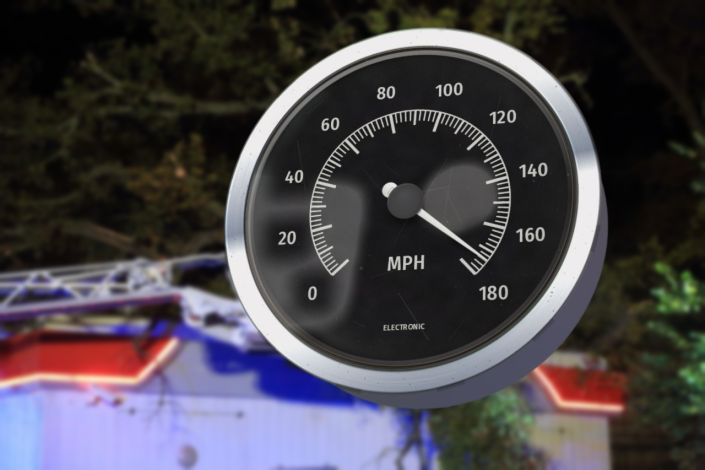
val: 174 mph
